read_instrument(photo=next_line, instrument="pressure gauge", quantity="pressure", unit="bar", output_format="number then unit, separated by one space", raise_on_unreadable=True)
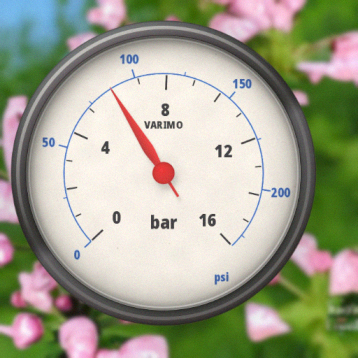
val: 6 bar
